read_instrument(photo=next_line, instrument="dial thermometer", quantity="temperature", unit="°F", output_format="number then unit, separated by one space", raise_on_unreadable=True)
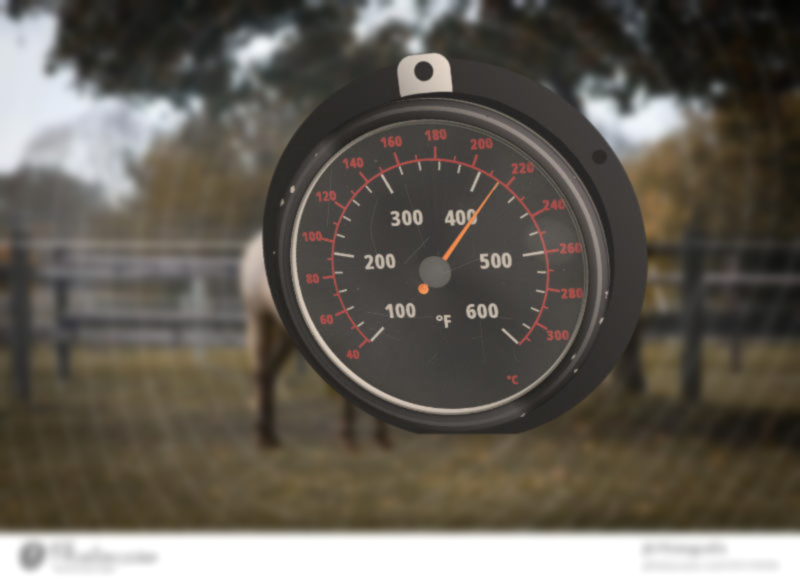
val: 420 °F
